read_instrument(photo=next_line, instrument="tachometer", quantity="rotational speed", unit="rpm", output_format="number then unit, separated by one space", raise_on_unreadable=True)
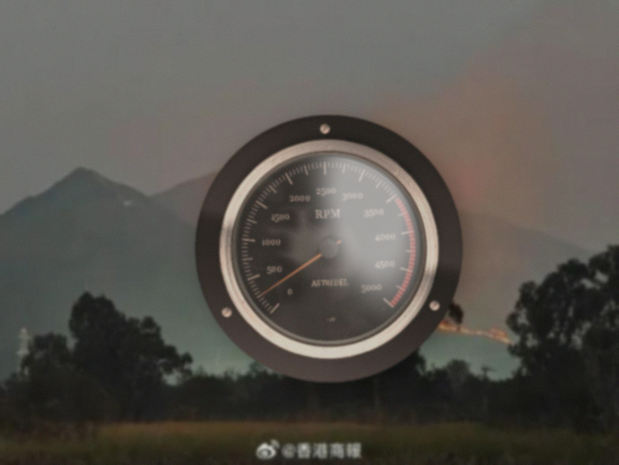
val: 250 rpm
